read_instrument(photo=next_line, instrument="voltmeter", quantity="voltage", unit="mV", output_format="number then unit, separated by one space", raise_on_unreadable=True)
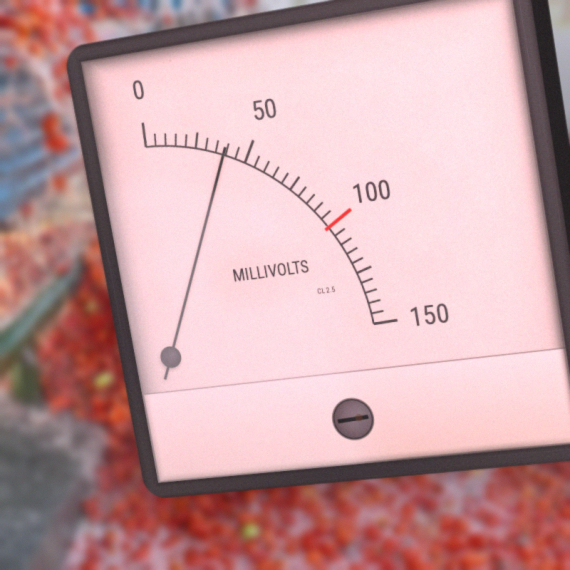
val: 40 mV
